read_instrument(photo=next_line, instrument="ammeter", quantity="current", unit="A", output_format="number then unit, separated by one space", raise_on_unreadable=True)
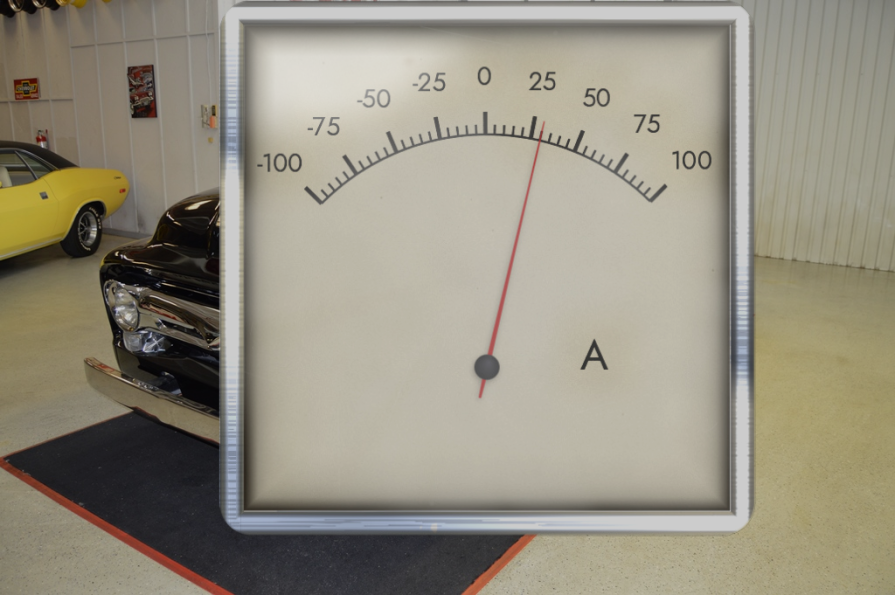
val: 30 A
